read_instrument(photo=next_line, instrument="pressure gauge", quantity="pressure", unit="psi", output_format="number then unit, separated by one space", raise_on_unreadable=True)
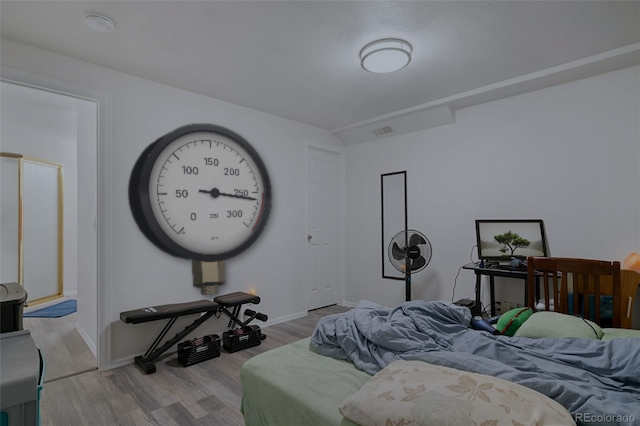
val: 260 psi
